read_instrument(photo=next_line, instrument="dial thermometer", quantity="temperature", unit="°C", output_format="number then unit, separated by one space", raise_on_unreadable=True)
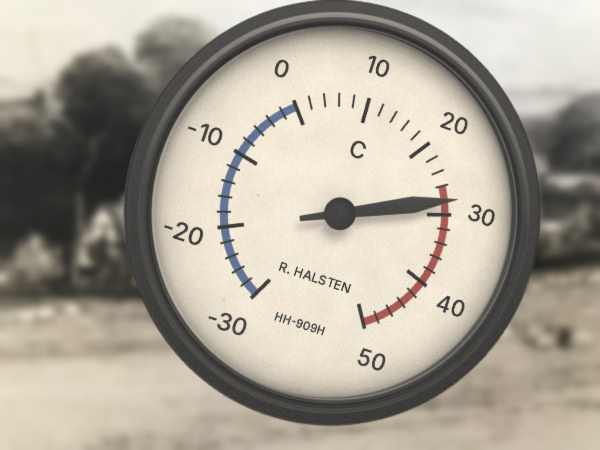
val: 28 °C
